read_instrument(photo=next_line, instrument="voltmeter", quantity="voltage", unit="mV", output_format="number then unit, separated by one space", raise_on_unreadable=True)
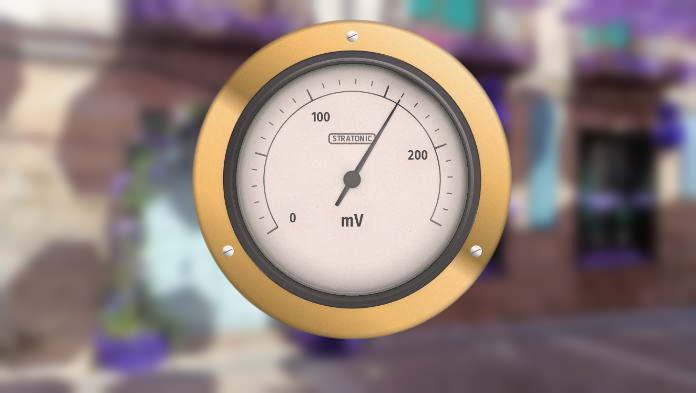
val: 160 mV
